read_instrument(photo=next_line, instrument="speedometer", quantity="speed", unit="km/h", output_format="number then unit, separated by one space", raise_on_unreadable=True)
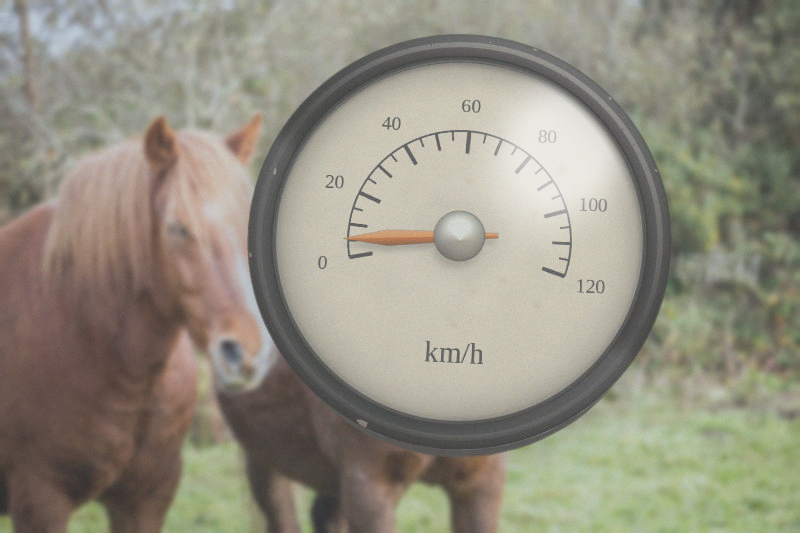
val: 5 km/h
